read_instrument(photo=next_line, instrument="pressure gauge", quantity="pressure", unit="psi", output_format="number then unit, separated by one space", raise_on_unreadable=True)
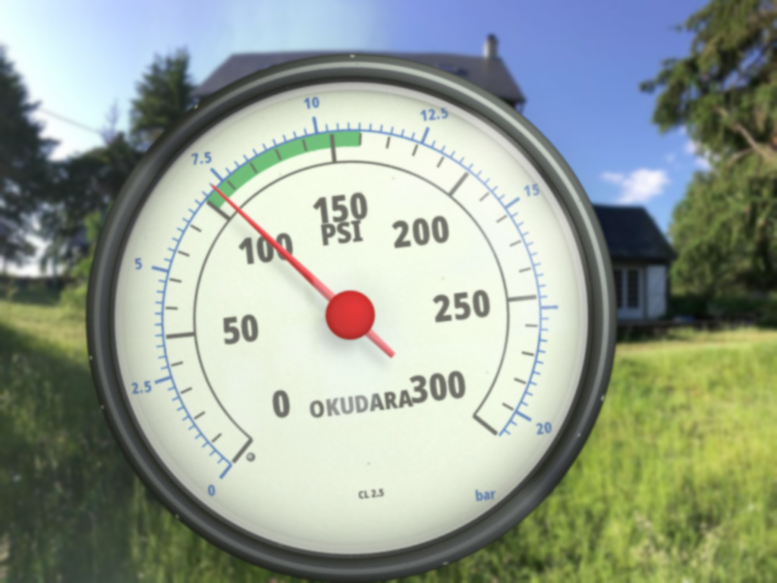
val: 105 psi
